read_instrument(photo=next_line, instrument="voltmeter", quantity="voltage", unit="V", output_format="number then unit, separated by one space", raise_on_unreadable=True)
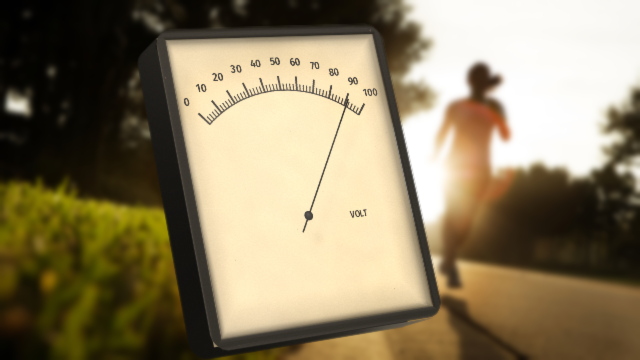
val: 90 V
